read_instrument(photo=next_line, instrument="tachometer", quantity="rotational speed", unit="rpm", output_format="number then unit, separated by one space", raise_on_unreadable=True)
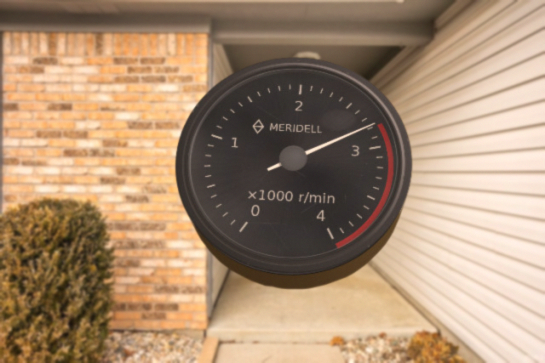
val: 2800 rpm
